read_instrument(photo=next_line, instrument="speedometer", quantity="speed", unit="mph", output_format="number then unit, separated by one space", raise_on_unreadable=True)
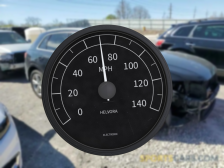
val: 70 mph
